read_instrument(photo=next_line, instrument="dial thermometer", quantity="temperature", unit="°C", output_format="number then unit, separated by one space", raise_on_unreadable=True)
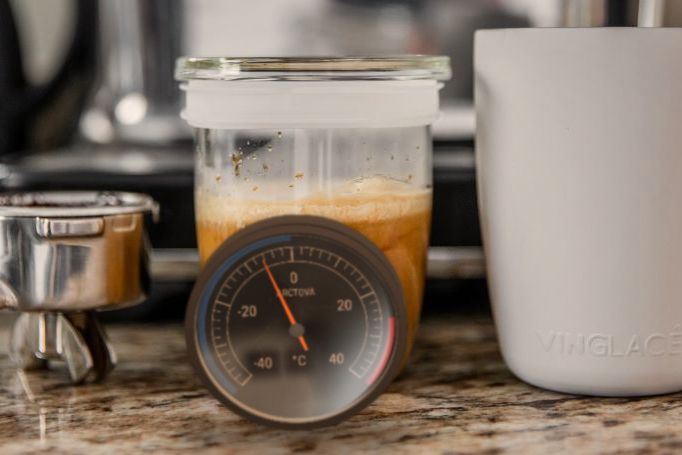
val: -6 °C
